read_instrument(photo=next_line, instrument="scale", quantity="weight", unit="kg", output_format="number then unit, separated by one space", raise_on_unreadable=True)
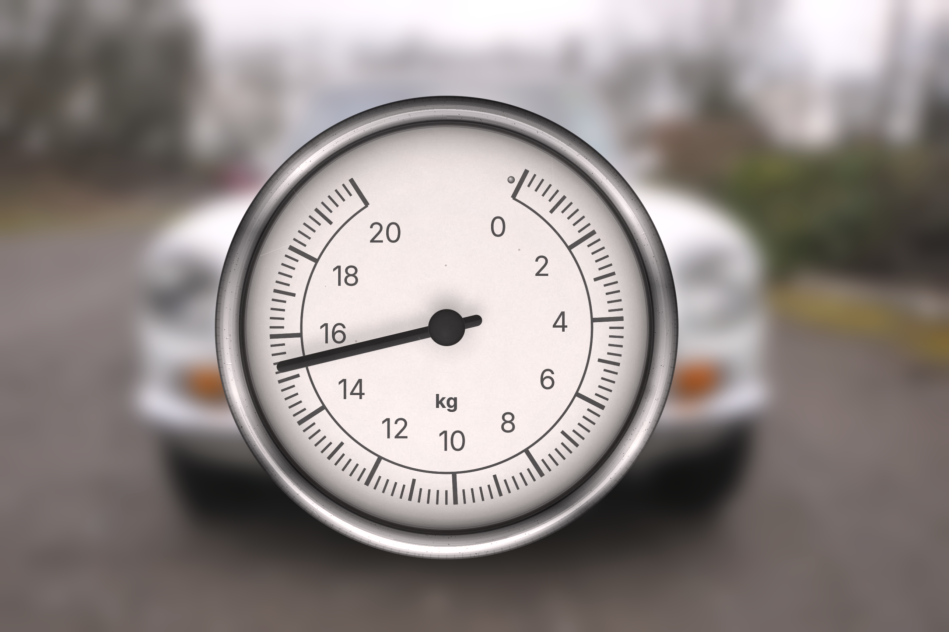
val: 15.3 kg
